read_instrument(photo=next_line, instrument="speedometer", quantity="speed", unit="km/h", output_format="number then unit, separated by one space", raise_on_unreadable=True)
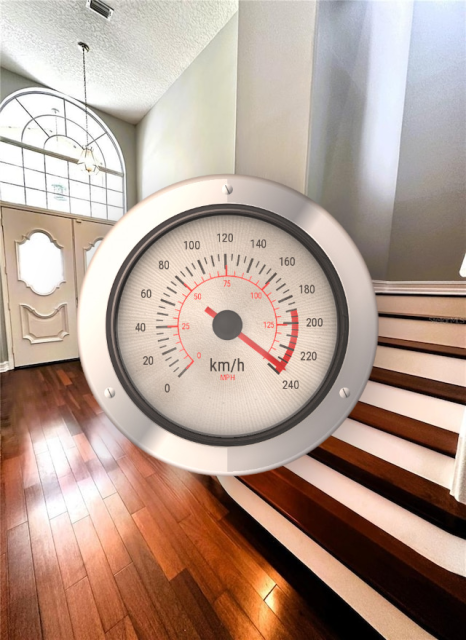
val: 235 km/h
